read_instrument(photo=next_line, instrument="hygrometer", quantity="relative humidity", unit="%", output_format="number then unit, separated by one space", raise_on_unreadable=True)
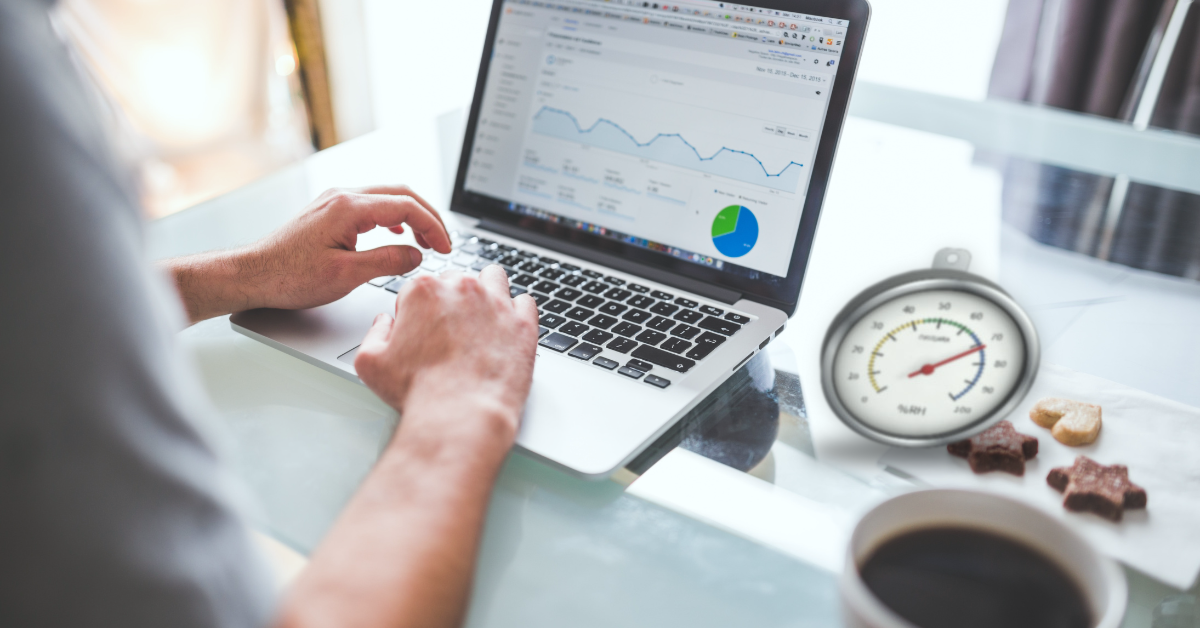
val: 70 %
